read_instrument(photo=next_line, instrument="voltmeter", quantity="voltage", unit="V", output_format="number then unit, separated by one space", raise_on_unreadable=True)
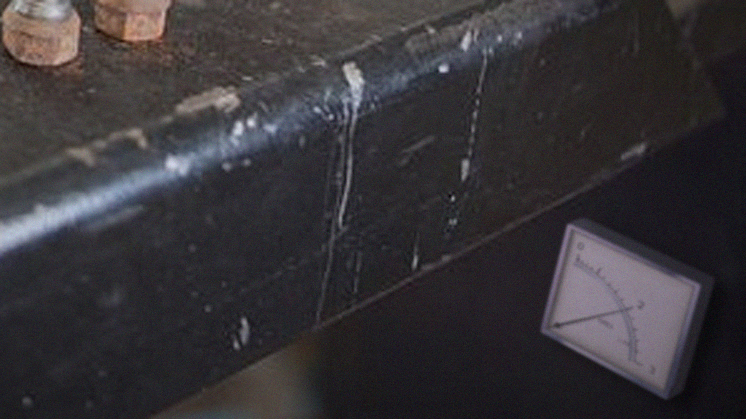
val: 2 V
